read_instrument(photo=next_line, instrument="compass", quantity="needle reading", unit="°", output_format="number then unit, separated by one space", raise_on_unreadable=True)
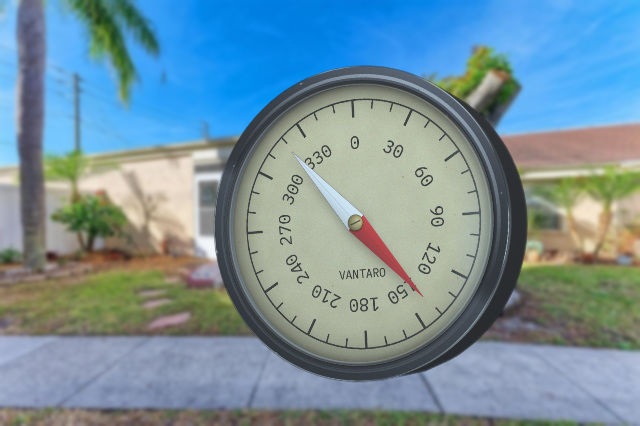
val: 140 °
